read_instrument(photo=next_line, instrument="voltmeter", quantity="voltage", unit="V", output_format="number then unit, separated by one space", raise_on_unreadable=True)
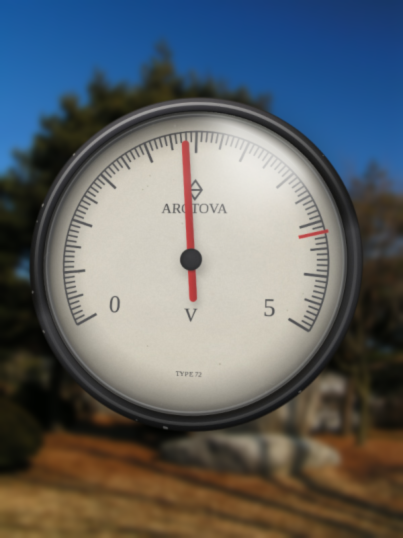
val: 2.4 V
